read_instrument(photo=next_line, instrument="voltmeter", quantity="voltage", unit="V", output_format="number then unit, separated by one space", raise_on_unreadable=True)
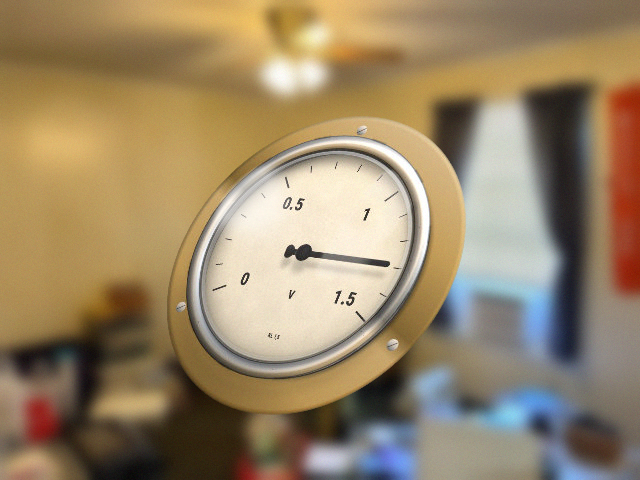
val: 1.3 V
